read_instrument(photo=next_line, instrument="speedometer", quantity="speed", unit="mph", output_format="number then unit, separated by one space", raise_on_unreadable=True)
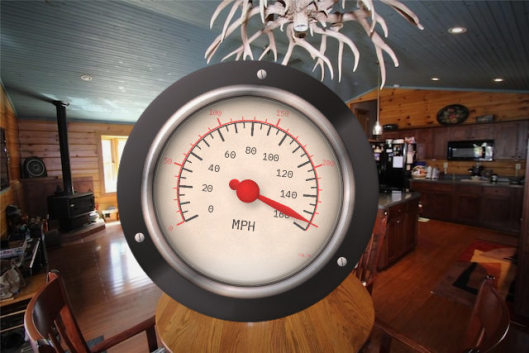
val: 155 mph
